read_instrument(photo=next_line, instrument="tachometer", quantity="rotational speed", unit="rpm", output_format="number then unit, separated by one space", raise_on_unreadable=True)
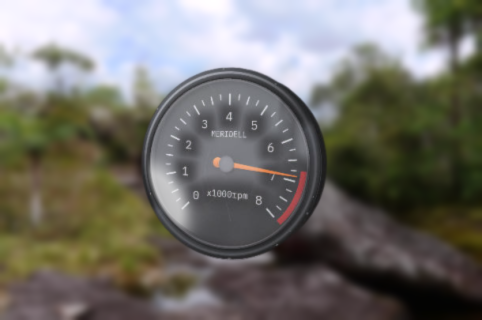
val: 6875 rpm
